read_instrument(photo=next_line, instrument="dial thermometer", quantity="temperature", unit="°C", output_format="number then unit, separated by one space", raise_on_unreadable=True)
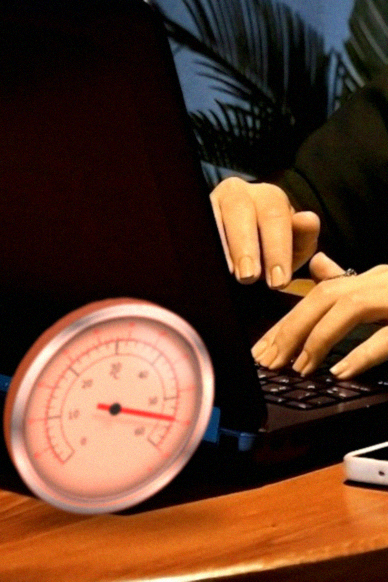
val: 54 °C
